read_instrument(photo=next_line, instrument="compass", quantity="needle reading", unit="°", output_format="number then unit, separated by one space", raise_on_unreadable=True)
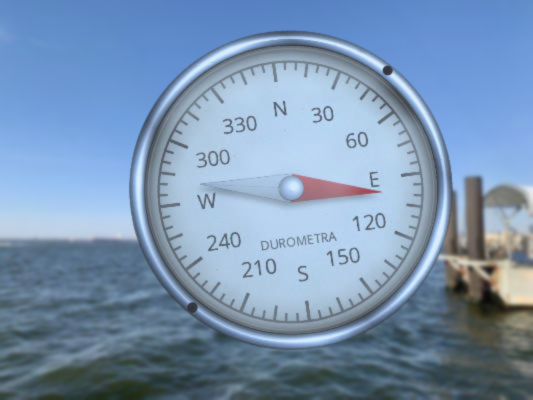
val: 100 °
